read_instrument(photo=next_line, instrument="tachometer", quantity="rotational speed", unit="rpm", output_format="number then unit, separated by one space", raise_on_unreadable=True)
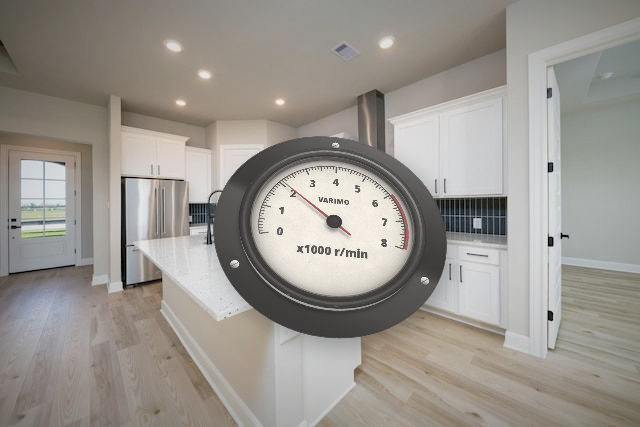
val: 2000 rpm
